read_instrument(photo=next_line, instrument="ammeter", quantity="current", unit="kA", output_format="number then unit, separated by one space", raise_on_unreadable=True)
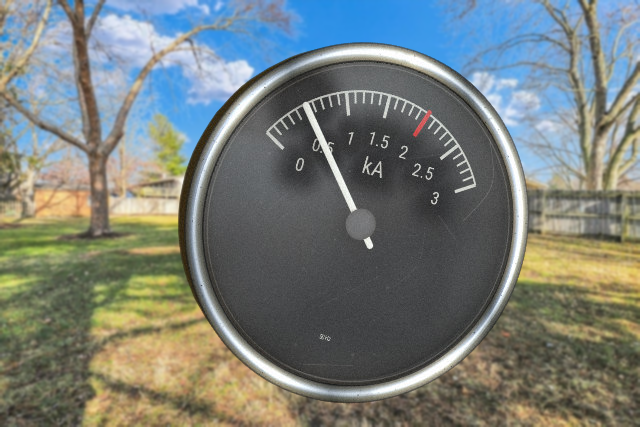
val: 0.5 kA
